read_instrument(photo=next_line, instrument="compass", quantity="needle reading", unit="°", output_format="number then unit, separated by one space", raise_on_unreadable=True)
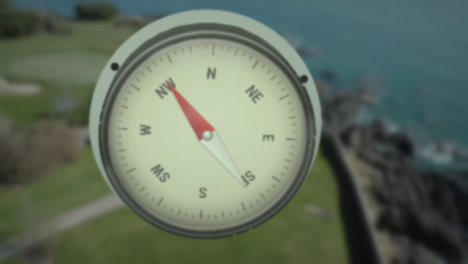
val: 320 °
